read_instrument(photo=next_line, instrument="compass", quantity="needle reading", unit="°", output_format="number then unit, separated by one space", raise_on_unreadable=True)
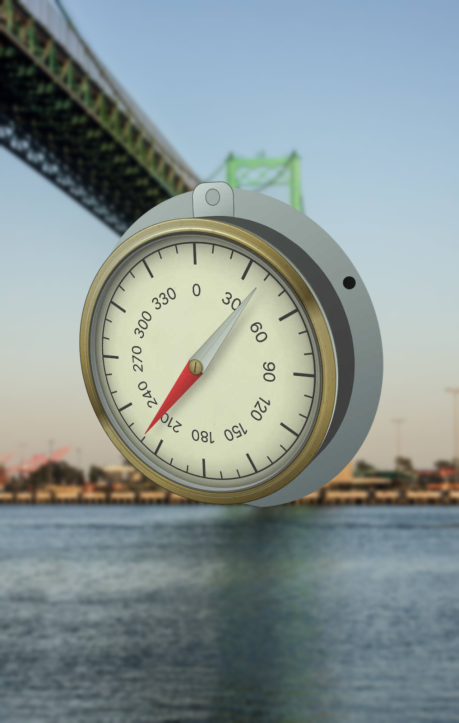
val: 220 °
